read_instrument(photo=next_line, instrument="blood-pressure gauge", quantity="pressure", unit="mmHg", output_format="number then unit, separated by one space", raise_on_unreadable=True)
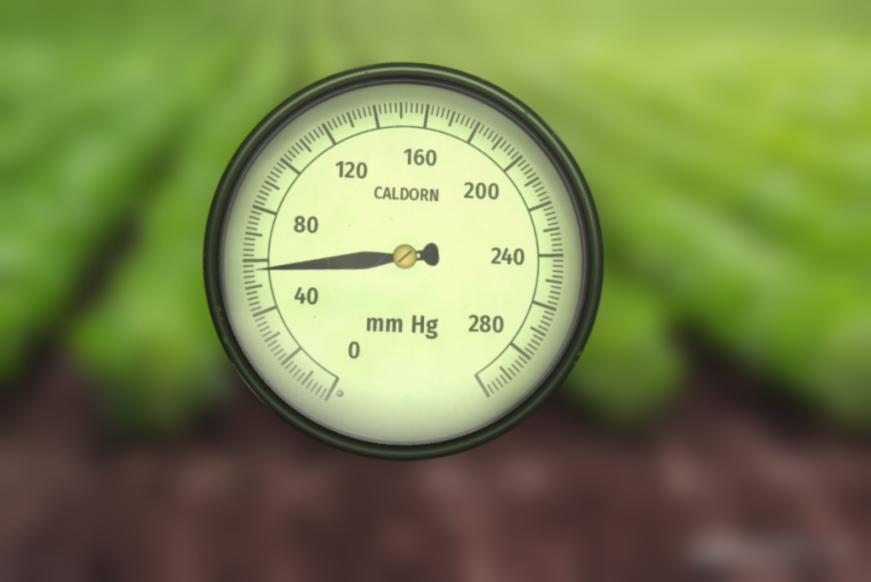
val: 56 mmHg
